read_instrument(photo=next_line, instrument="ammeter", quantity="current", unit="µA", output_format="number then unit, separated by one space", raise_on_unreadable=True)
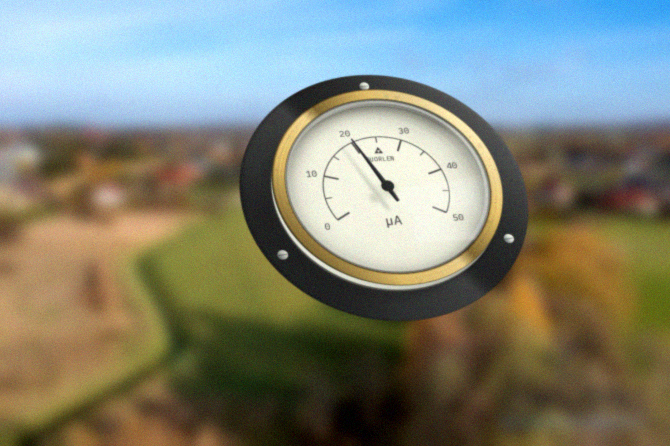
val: 20 µA
